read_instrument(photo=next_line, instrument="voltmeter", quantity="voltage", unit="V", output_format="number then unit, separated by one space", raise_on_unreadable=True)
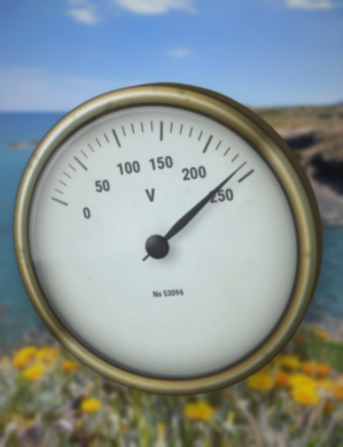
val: 240 V
